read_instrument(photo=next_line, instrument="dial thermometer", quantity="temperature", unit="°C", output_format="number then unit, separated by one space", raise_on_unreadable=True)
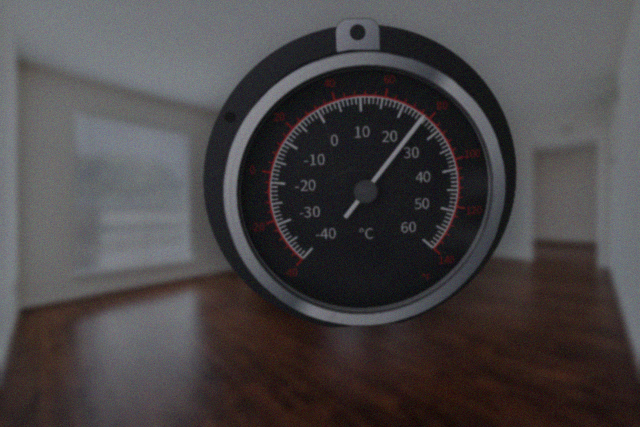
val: 25 °C
